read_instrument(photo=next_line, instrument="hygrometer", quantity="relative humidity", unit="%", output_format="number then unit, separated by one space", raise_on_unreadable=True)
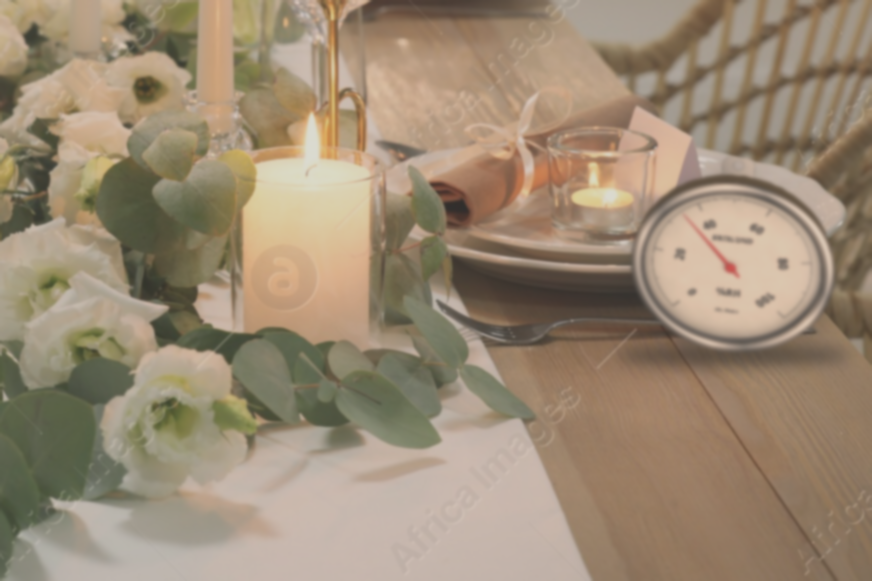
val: 35 %
